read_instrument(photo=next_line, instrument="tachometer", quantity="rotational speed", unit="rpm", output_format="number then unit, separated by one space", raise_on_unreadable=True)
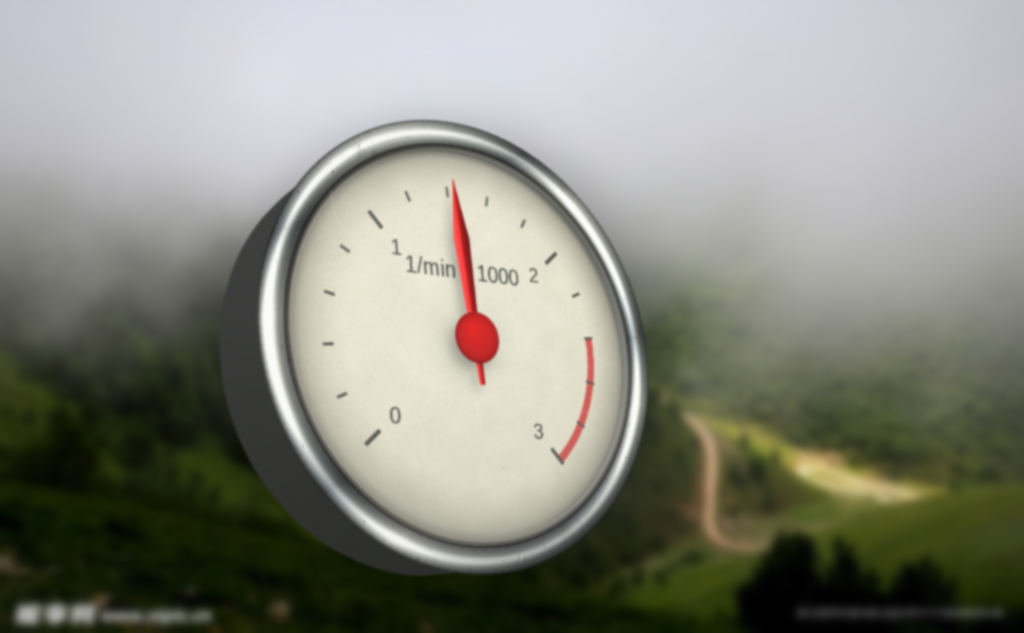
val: 1400 rpm
